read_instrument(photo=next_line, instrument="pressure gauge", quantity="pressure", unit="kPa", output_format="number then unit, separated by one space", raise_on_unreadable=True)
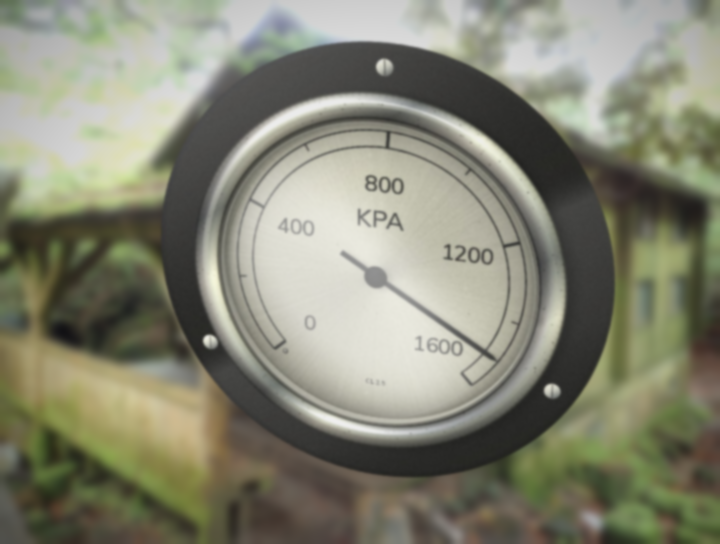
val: 1500 kPa
